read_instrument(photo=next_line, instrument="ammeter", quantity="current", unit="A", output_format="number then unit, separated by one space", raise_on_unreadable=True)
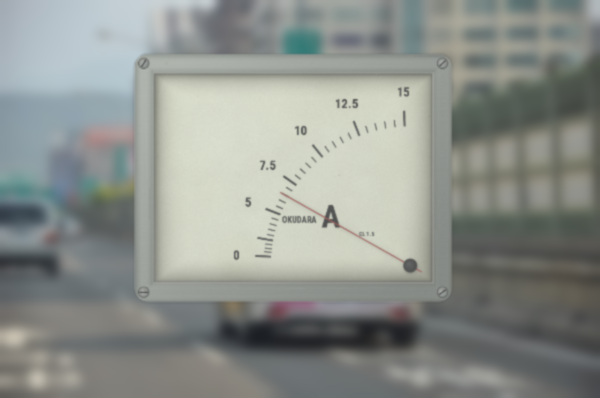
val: 6.5 A
